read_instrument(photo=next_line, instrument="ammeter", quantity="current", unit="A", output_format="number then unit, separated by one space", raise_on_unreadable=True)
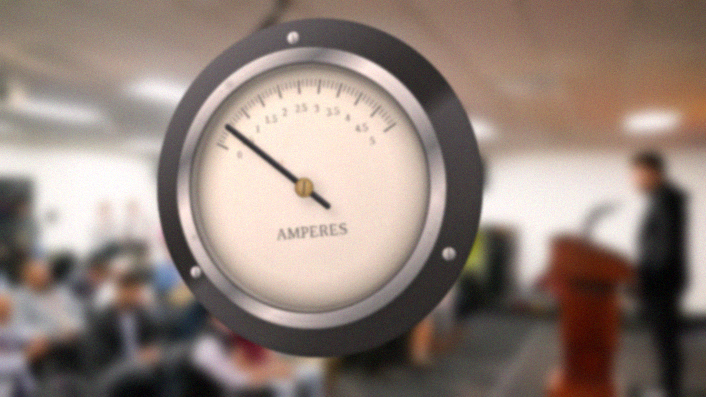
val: 0.5 A
